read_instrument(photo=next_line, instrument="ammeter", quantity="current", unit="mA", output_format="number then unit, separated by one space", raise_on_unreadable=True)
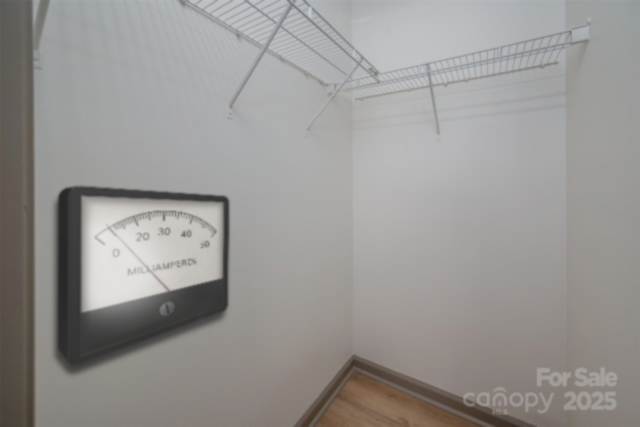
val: 10 mA
